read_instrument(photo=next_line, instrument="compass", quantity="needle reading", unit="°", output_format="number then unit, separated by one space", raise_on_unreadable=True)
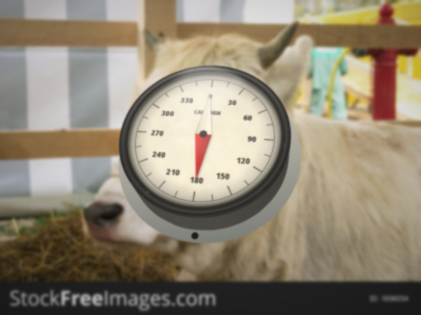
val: 180 °
